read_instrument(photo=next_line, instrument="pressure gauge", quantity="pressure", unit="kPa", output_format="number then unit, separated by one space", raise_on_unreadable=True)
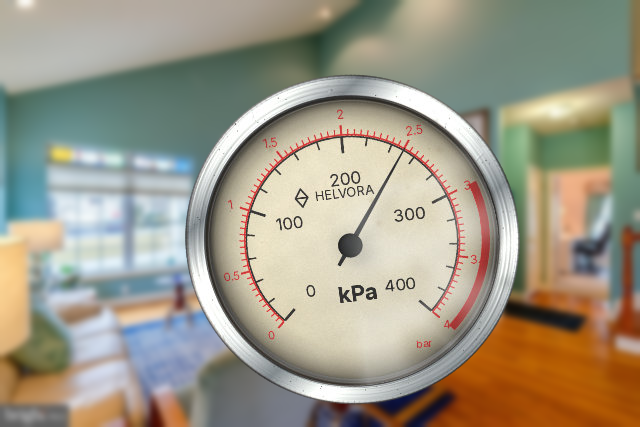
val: 250 kPa
